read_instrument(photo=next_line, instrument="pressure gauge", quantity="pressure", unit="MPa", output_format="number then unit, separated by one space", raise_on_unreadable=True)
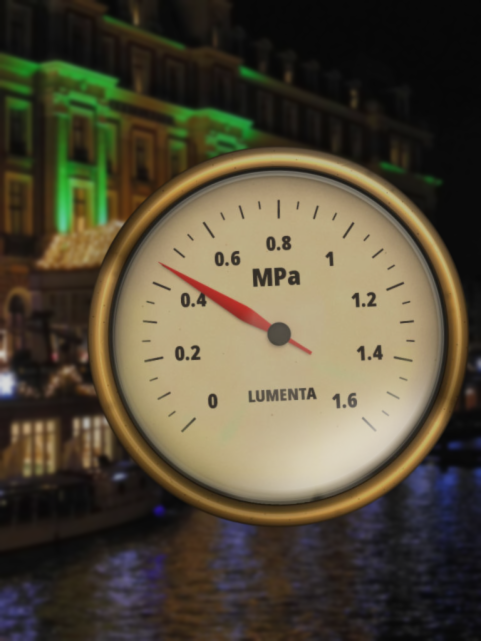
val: 0.45 MPa
